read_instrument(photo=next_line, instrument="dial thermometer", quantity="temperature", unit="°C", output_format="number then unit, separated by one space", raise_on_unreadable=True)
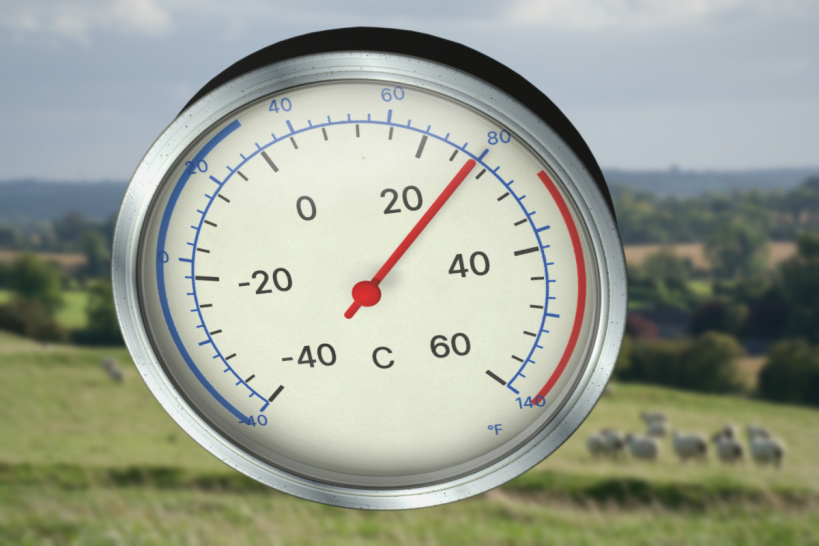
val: 26 °C
